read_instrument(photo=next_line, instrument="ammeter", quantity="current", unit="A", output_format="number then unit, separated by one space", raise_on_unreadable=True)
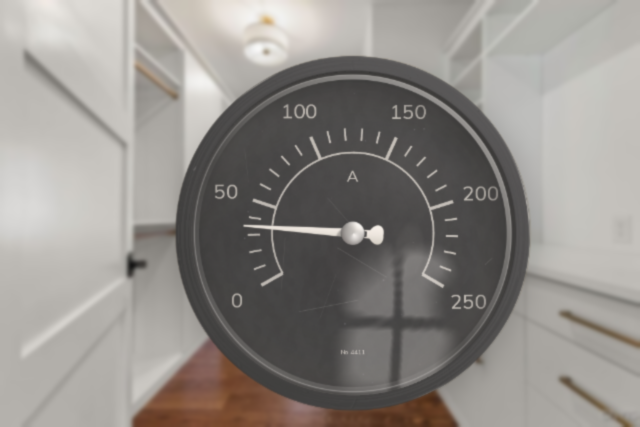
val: 35 A
